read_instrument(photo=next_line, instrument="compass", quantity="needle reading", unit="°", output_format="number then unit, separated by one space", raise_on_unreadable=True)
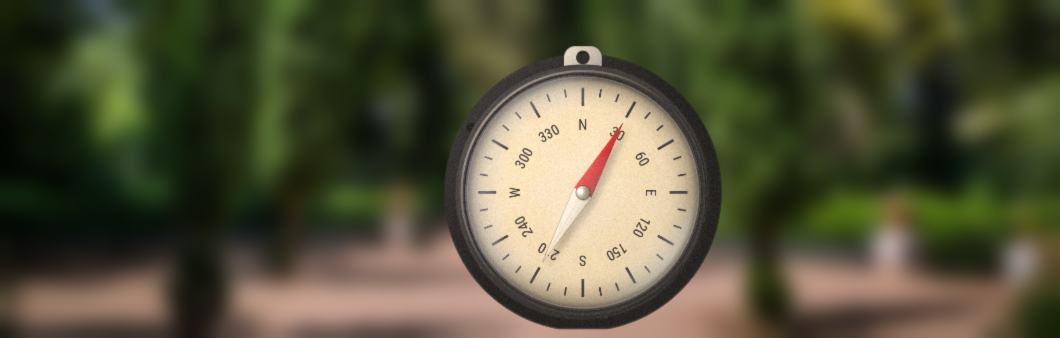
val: 30 °
